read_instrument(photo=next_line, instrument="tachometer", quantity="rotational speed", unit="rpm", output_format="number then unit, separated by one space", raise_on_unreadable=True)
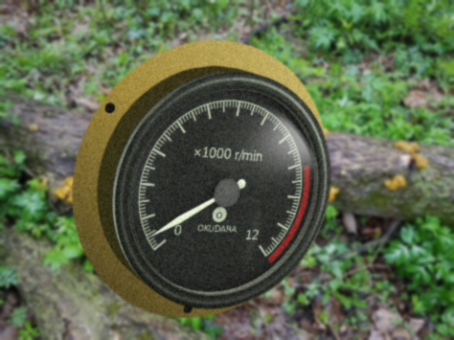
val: 500 rpm
